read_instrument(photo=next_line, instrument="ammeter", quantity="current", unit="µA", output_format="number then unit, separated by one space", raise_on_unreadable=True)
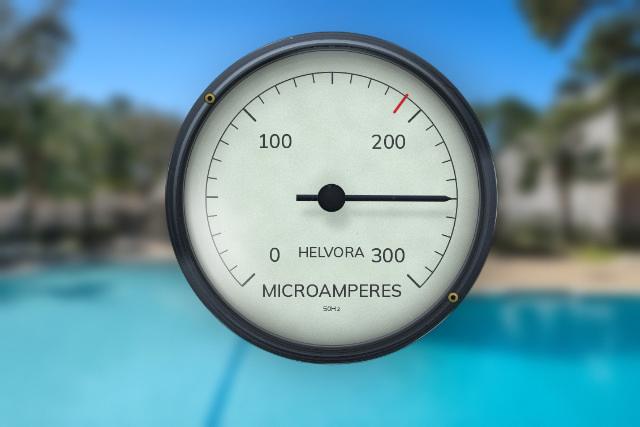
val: 250 µA
